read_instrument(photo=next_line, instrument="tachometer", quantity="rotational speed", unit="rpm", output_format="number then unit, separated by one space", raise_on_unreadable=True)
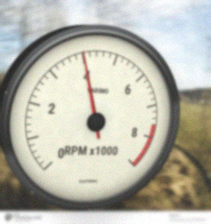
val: 4000 rpm
